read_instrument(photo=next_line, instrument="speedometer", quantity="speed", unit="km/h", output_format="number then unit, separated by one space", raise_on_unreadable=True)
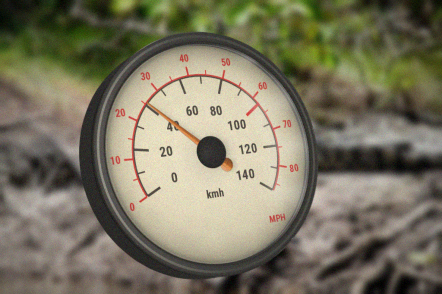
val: 40 km/h
